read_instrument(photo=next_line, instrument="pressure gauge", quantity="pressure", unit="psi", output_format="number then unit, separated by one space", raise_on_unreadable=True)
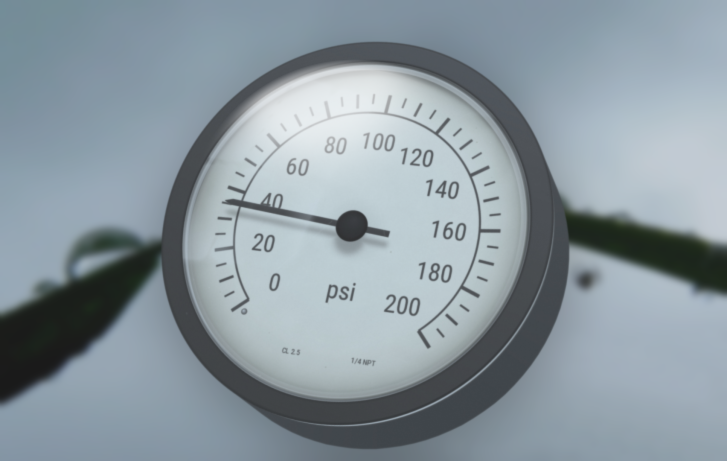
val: 35 psi
